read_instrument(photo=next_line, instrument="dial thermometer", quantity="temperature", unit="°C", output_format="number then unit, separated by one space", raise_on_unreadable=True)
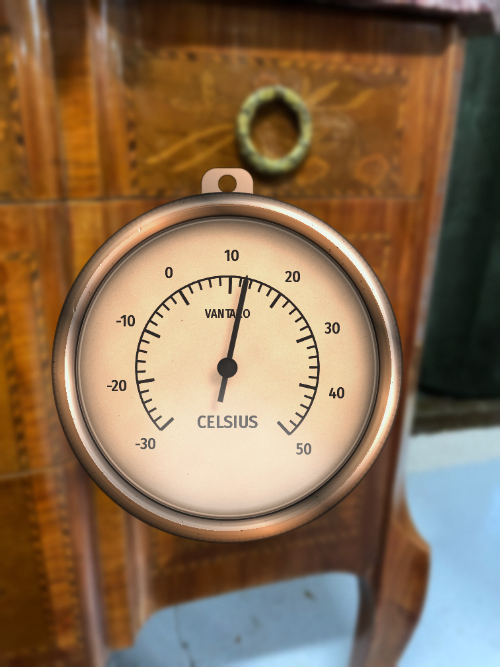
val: 13 °C
